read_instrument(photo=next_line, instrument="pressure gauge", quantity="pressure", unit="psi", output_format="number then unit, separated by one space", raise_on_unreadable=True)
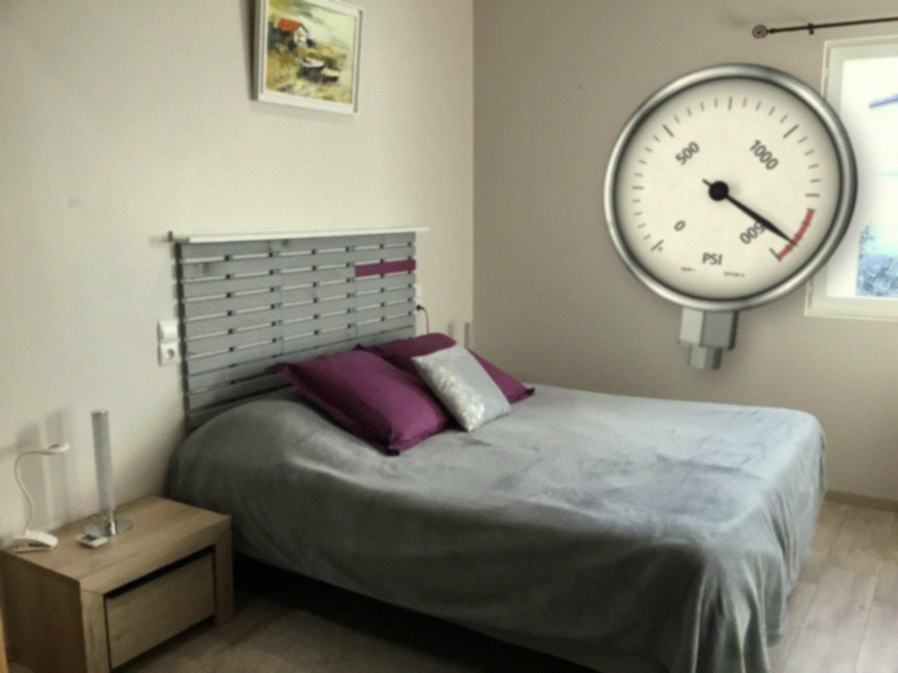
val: 1425 psi
